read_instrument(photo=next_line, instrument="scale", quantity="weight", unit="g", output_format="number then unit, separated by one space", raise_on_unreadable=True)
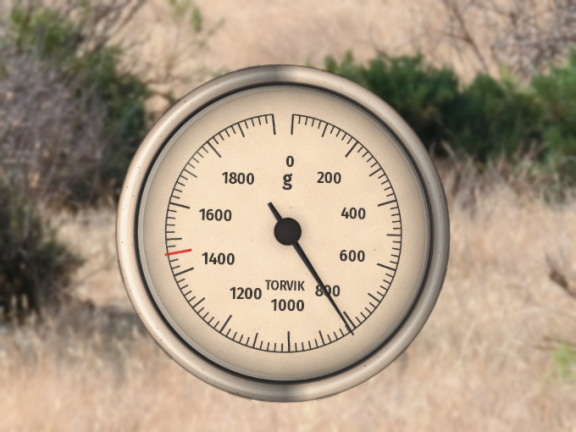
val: 820 g
